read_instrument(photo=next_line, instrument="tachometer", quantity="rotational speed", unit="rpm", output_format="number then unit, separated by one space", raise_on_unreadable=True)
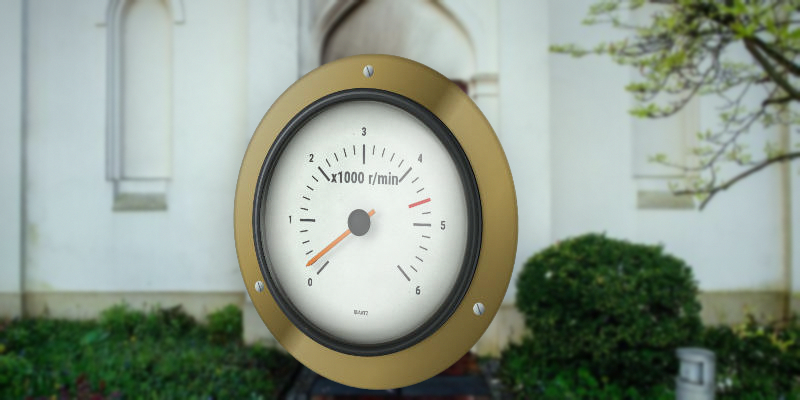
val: 200 rpm
